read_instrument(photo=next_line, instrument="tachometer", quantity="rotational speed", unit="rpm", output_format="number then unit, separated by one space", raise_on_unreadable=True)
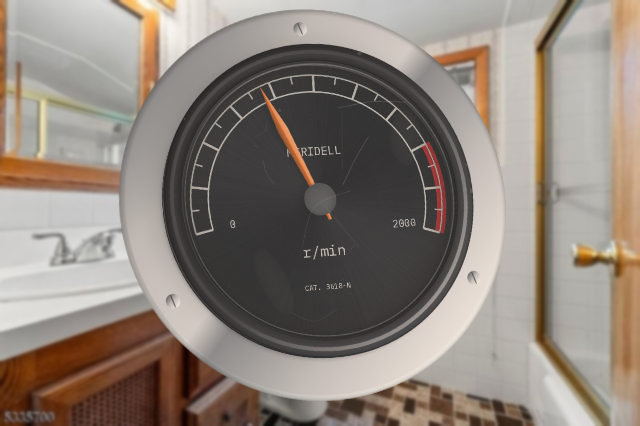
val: 750 rpm
